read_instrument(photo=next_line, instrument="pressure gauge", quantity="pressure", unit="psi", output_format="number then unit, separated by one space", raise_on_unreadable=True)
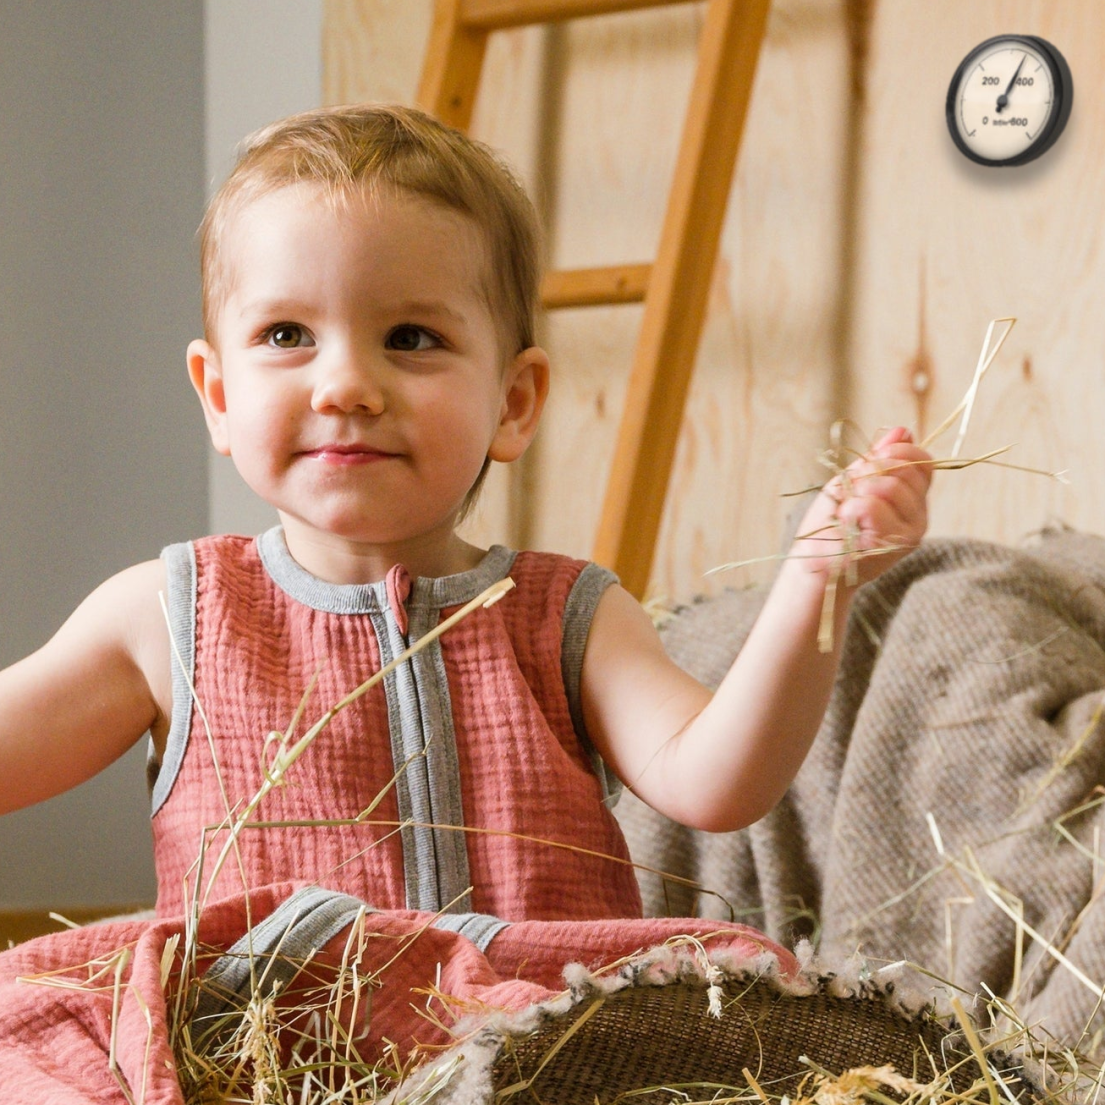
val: 350 psi
